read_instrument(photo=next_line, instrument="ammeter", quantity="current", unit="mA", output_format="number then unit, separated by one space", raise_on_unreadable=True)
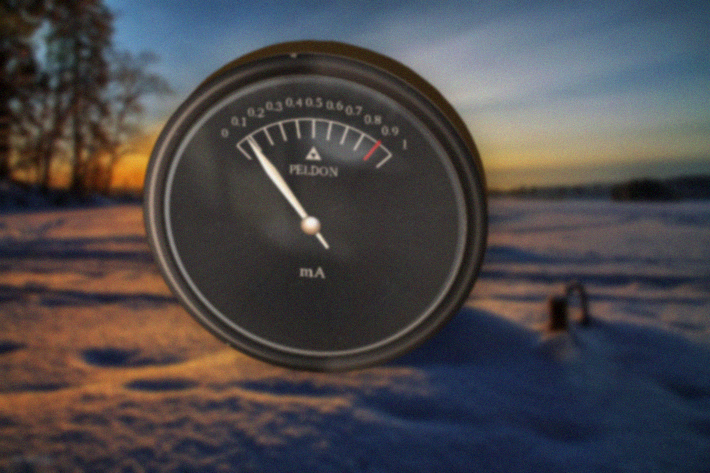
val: 0.1 mA
